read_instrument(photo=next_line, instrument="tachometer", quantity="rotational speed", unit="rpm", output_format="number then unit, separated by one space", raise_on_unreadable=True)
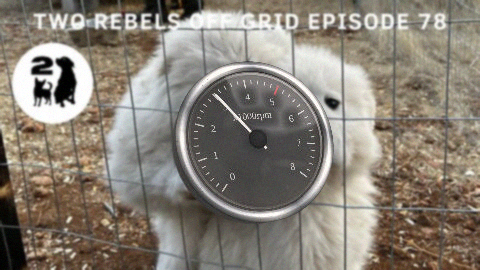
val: 3000 rpm
